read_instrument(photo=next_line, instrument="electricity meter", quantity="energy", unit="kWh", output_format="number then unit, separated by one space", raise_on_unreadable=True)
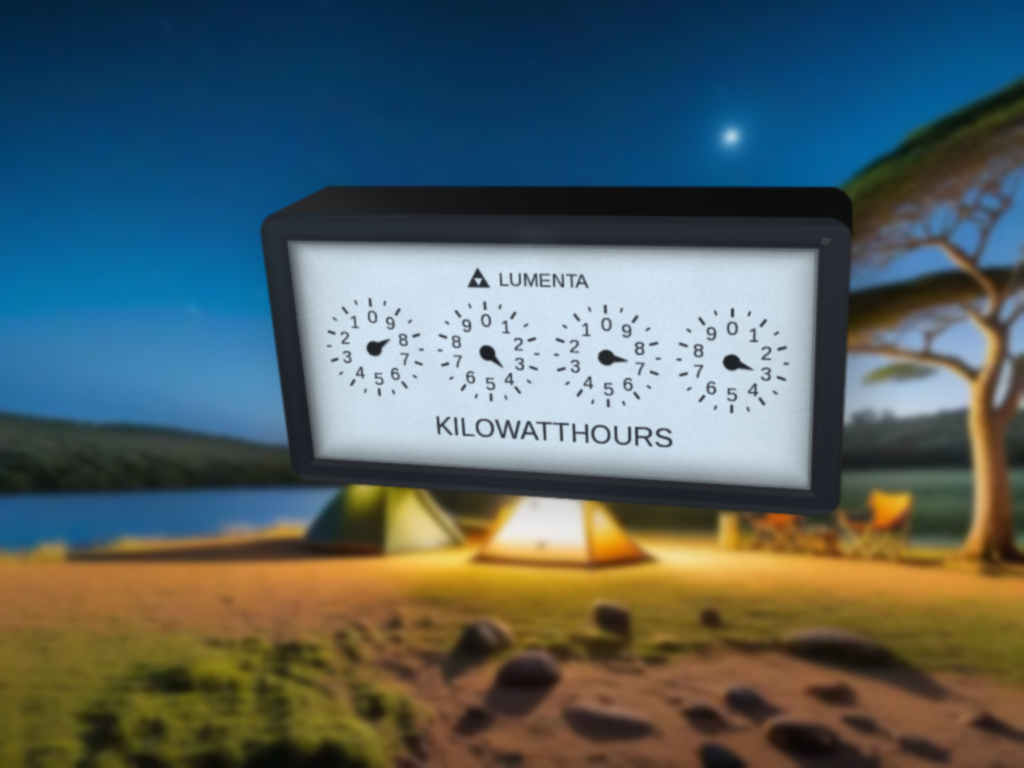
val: 8373 kWh
